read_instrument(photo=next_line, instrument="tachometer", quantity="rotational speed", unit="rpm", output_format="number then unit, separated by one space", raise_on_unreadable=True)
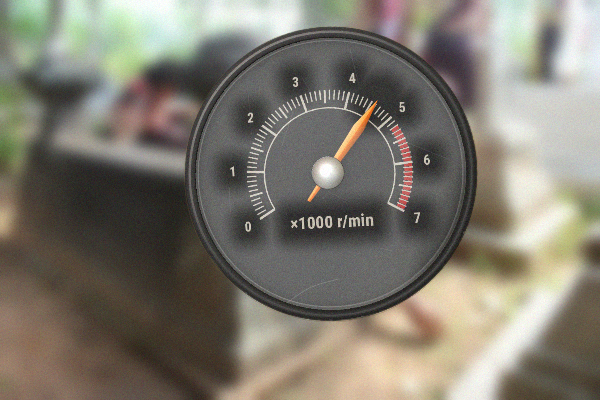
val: 4600 rpm
